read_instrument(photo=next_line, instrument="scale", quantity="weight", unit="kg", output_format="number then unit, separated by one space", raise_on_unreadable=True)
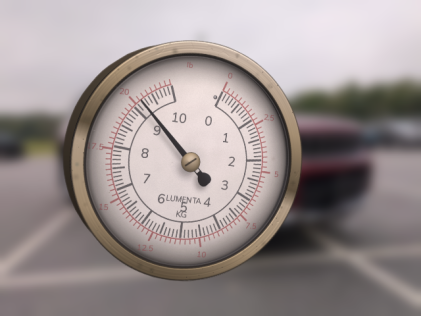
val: 9.2 kg
